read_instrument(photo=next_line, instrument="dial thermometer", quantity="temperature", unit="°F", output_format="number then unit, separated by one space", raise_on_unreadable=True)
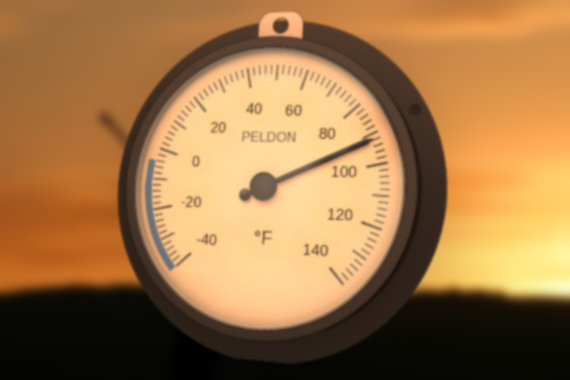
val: 92 °F
